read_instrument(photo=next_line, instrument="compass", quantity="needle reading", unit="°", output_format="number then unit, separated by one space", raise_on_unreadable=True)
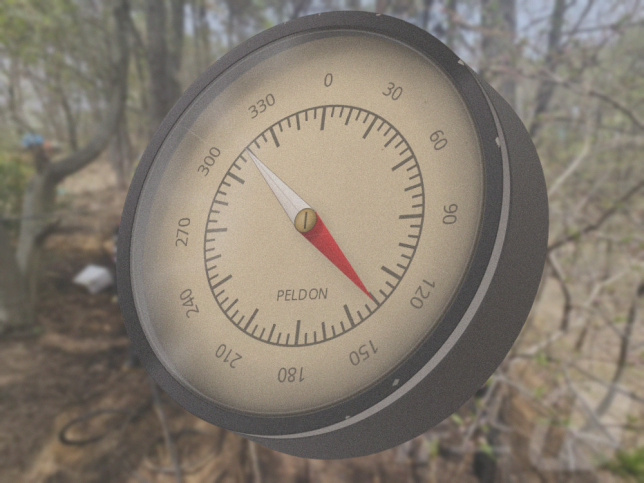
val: 135 °
